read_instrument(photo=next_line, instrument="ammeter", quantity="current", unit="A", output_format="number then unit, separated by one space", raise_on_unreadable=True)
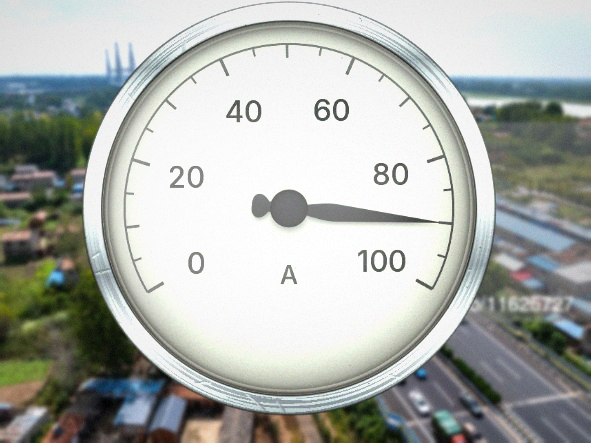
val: 90 A
